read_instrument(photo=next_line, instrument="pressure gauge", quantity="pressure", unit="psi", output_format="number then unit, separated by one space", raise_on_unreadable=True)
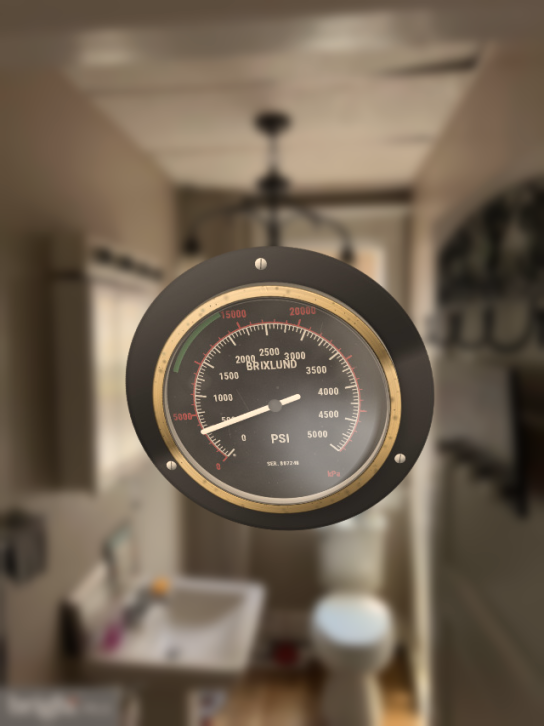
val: 500 psi
